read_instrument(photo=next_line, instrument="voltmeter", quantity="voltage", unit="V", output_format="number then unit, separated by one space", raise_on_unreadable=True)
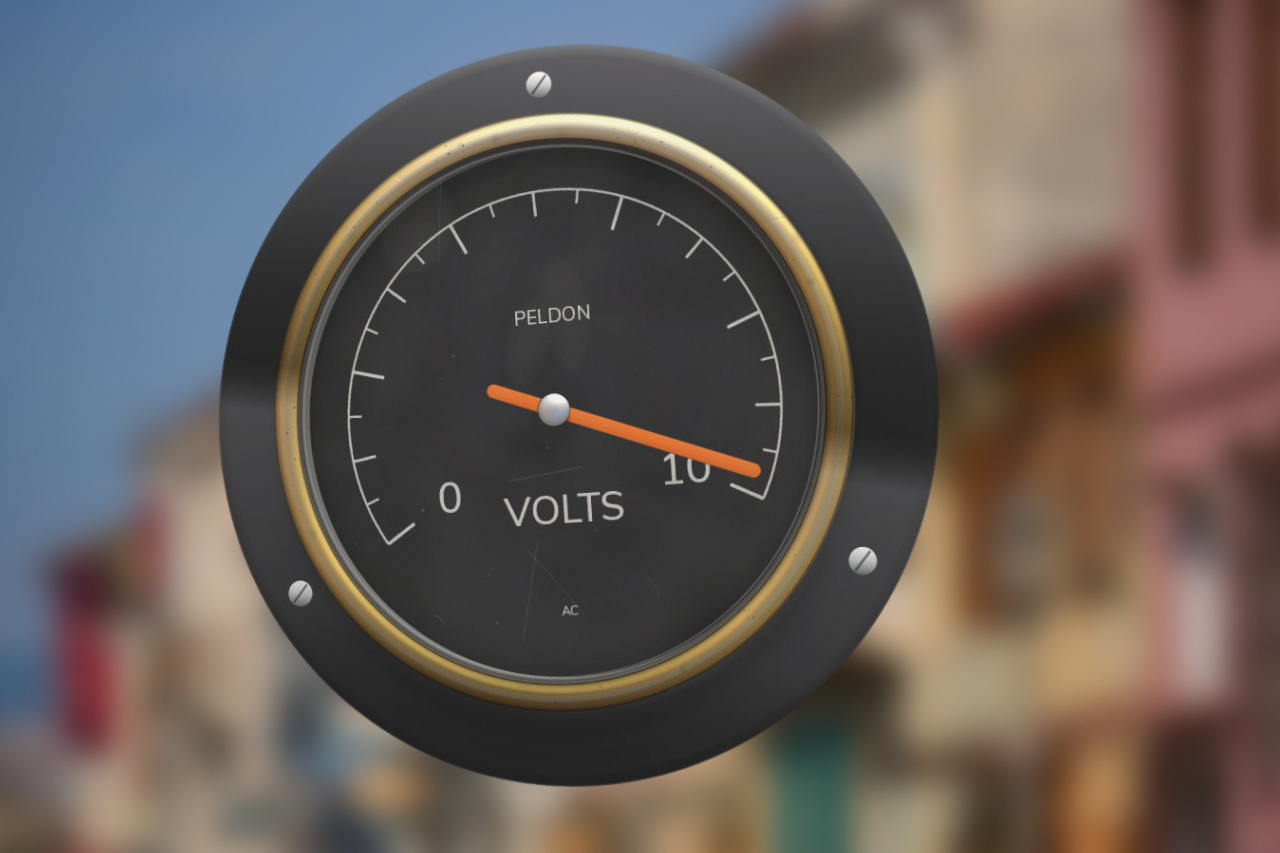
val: 9.75 V
